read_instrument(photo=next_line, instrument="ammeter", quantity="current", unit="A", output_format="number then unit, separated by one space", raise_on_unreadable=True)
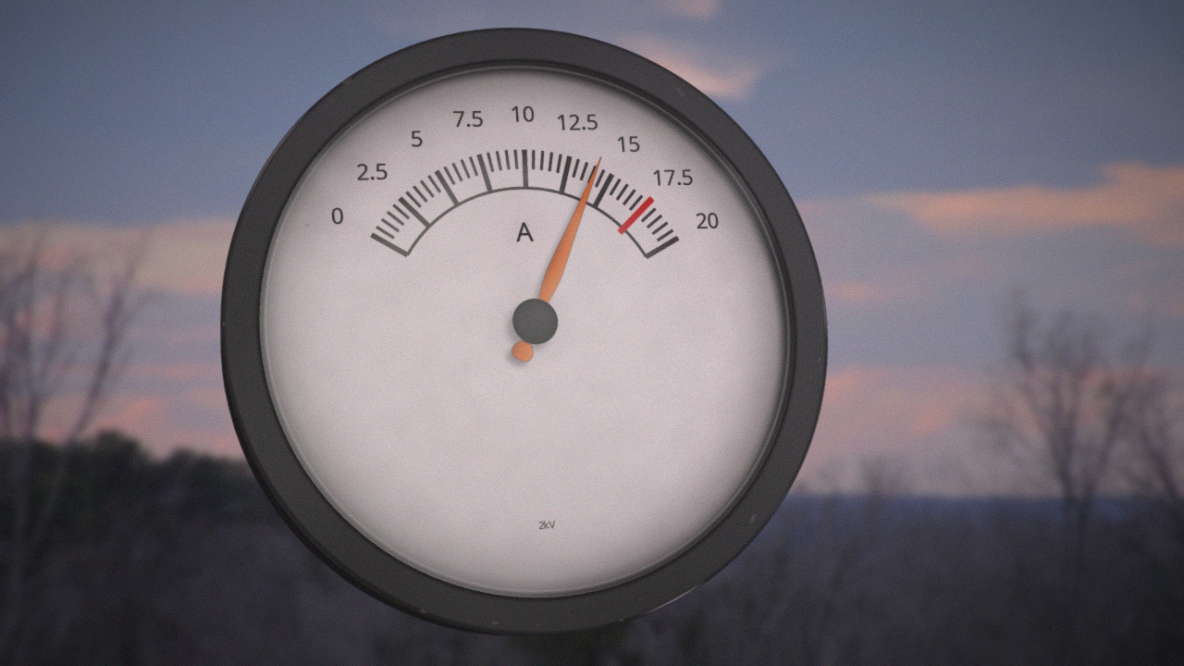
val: 14 A
